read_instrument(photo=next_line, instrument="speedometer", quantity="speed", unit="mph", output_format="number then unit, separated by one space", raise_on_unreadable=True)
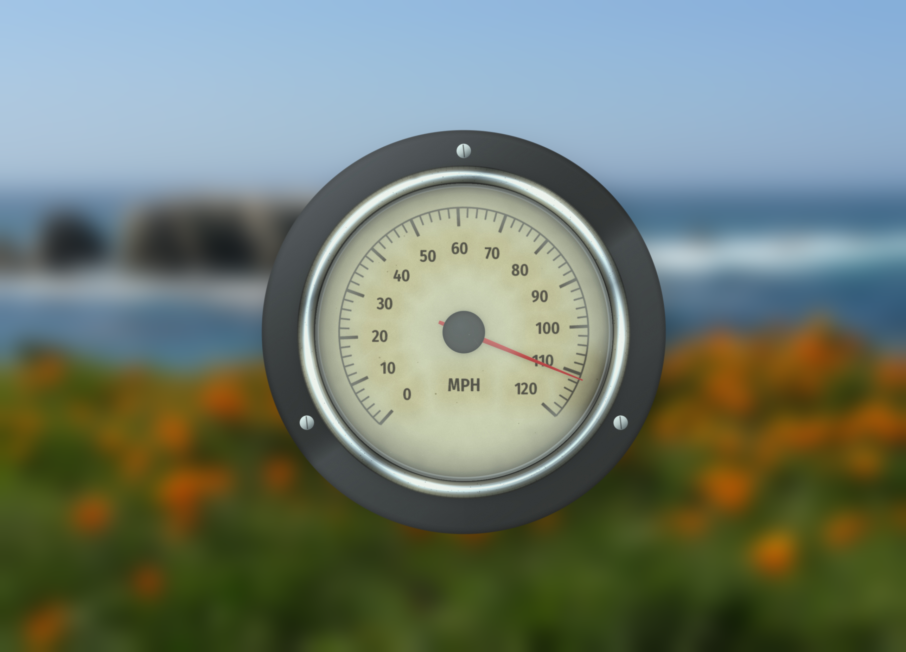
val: 111 mph
